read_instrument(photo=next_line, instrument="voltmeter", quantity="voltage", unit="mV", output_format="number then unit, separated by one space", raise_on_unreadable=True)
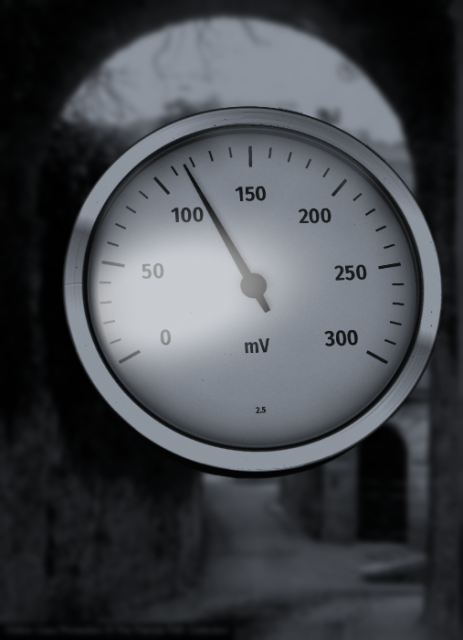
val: 115 mV
